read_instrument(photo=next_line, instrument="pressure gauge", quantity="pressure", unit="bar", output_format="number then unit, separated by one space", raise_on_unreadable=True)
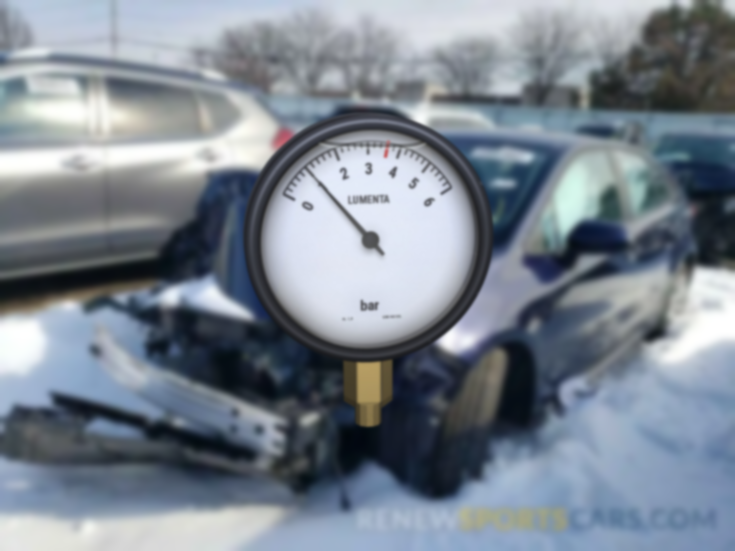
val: 1 bar
